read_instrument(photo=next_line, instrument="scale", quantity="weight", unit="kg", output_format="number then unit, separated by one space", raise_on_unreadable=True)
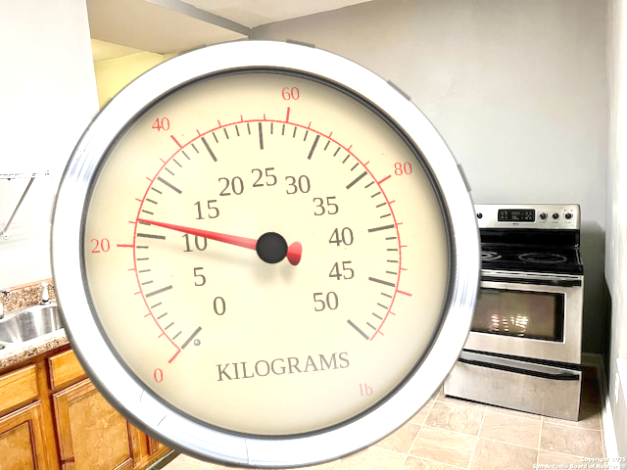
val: 11 kg
